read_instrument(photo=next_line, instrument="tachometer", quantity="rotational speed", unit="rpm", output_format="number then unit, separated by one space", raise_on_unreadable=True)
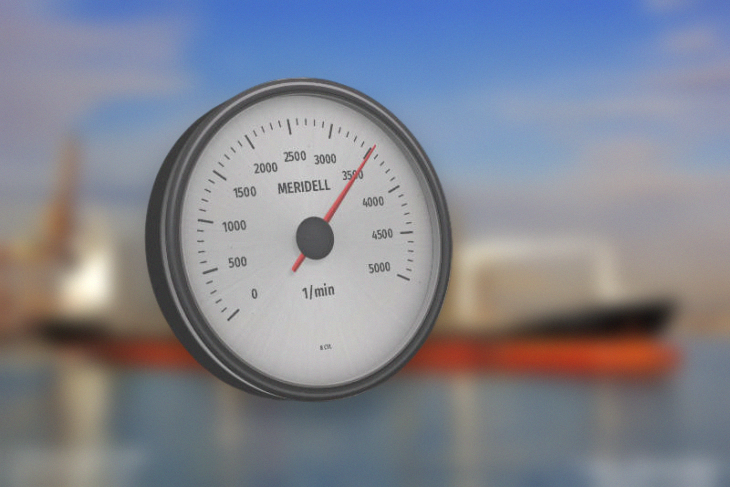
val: 3500 rpm
